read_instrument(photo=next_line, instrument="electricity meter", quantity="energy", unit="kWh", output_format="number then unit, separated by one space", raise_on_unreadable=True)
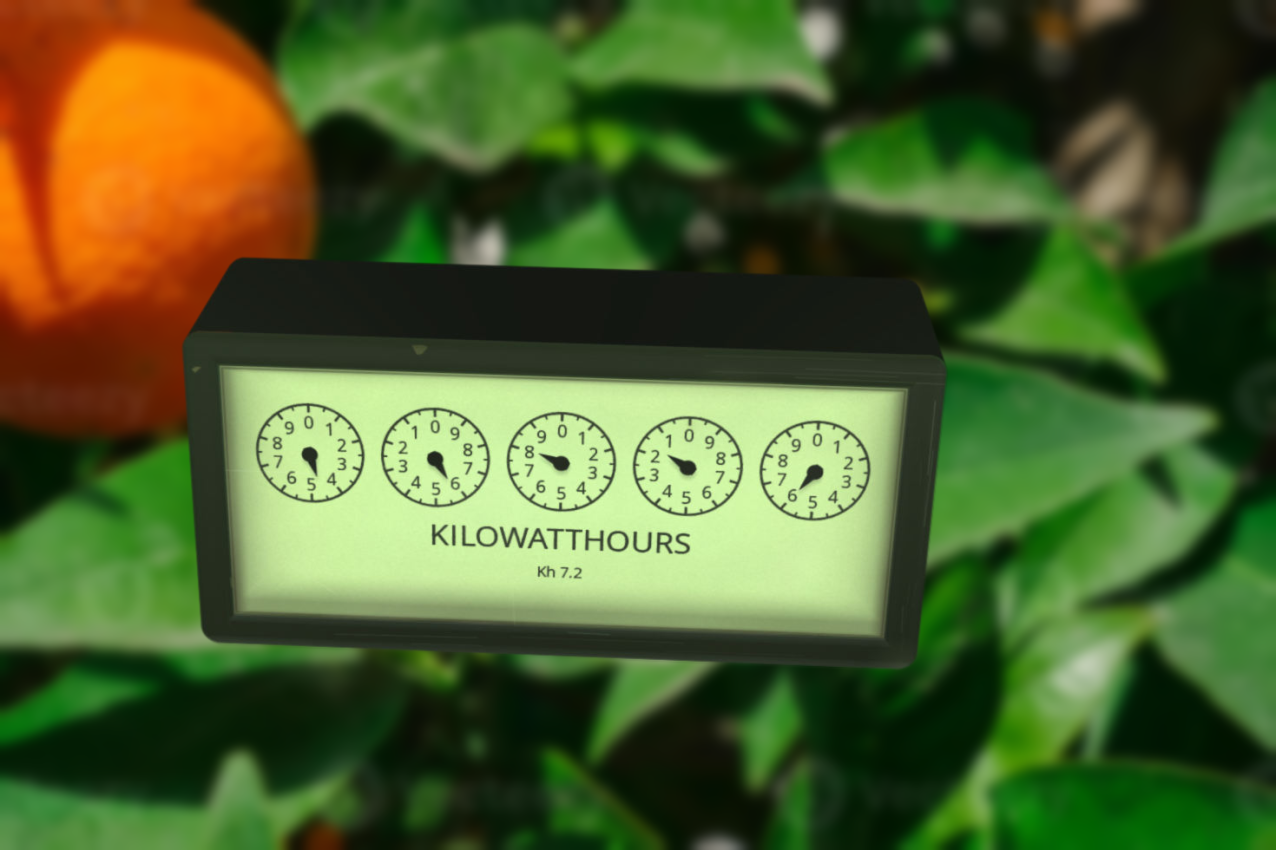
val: 45816 kWh
